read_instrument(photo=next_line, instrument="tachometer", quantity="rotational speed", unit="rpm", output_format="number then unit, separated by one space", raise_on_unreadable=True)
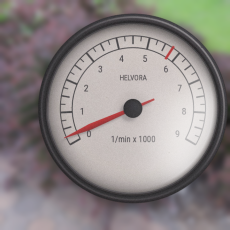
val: 250 rpm
